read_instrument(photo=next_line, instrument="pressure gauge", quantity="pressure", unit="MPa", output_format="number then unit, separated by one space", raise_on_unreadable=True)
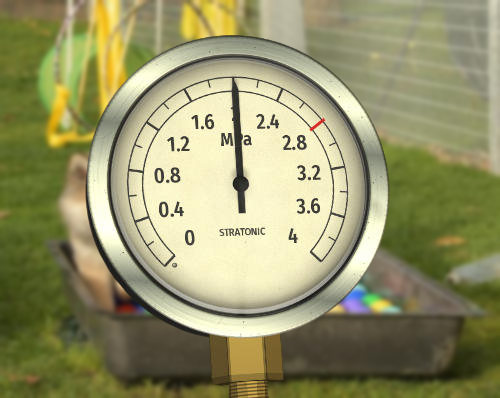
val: 2 MPa
